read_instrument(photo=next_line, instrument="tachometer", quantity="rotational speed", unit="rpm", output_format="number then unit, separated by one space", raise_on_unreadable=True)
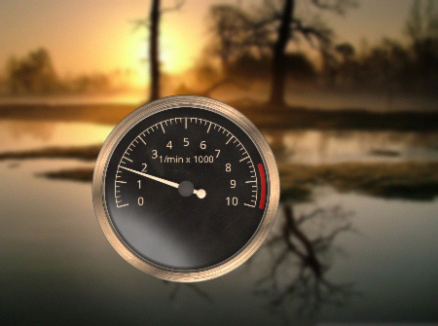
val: 1600 rpm
